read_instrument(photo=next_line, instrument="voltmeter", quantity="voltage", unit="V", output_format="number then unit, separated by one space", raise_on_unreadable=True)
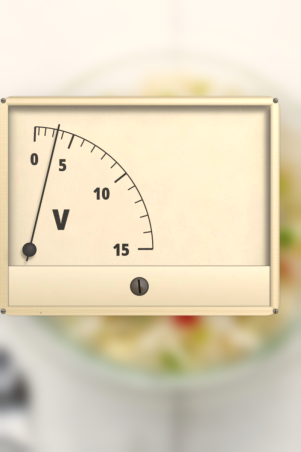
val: 3.5 V
